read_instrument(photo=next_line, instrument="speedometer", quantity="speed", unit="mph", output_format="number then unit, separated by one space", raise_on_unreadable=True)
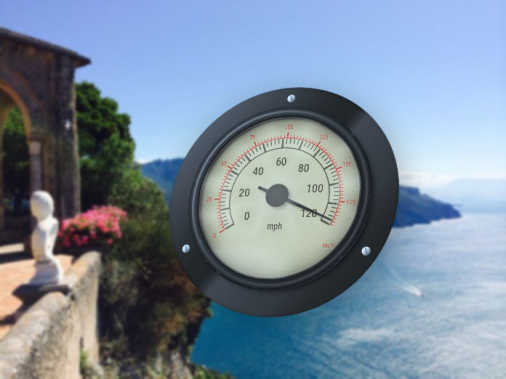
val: 118 mph
